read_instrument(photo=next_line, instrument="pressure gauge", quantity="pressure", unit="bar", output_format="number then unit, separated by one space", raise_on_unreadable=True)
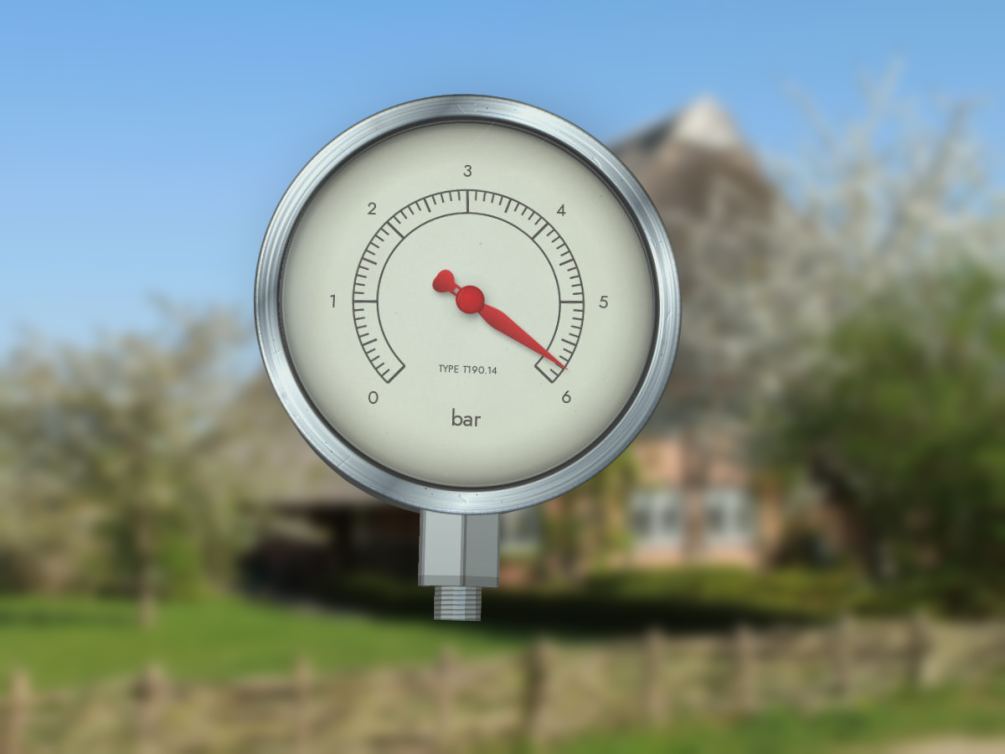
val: 5.8 bar
